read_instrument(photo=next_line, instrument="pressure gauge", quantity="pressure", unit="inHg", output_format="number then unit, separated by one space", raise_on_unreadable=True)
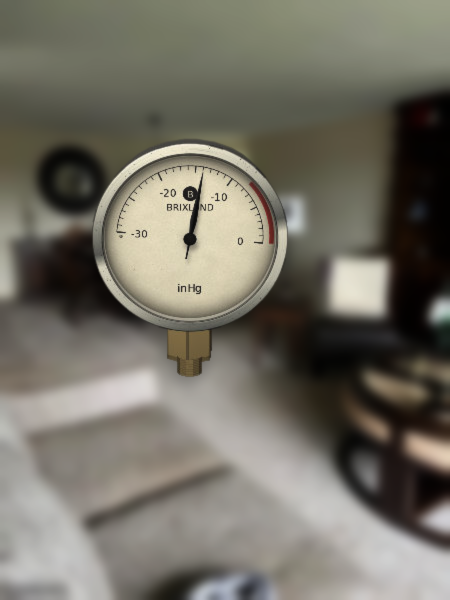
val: -14 inHg
